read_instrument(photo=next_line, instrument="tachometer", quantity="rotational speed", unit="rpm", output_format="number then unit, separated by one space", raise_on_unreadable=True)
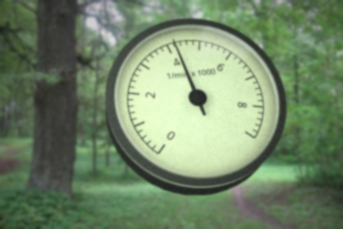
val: 4200 rpm
